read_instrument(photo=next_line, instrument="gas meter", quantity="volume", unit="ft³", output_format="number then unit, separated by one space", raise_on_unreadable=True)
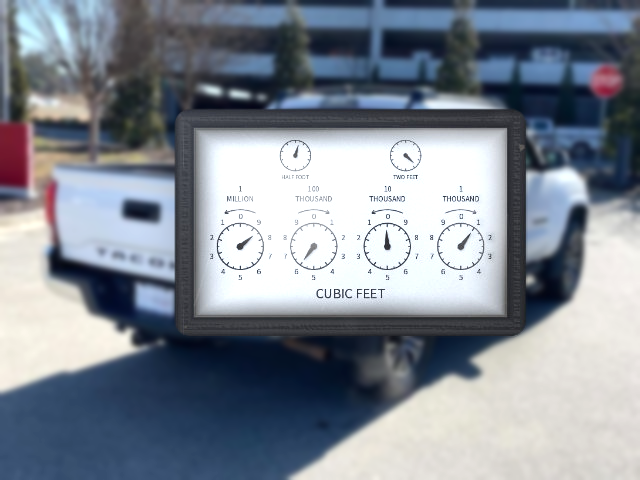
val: 860100 ft³
